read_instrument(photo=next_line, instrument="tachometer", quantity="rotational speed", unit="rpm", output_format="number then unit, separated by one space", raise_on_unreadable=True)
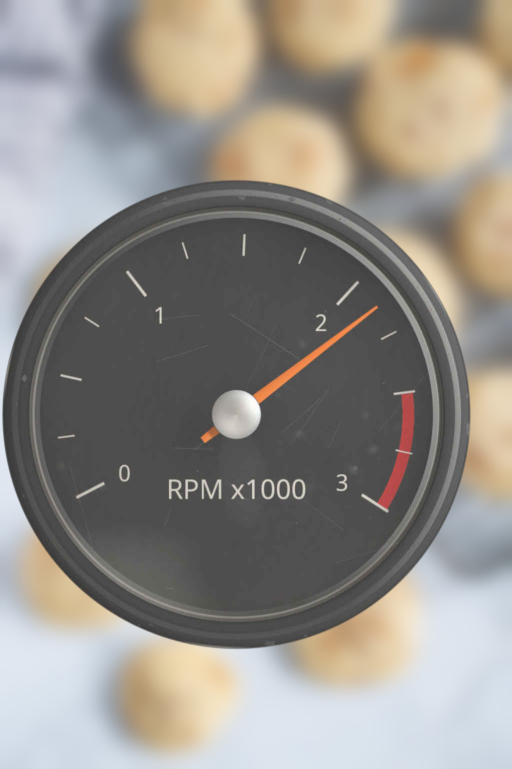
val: 2125 rpm
